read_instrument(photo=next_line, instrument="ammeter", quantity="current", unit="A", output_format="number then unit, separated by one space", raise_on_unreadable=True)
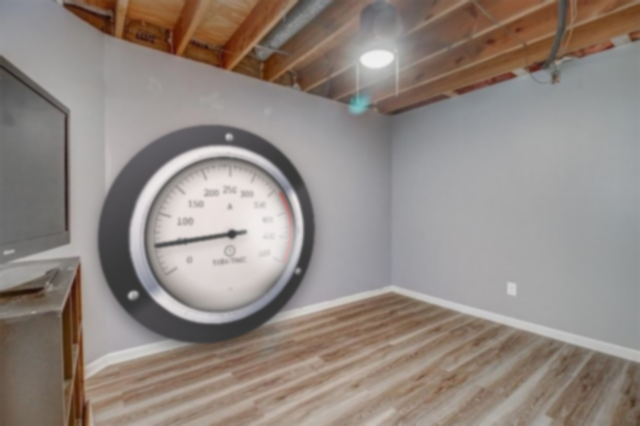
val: 50 A
